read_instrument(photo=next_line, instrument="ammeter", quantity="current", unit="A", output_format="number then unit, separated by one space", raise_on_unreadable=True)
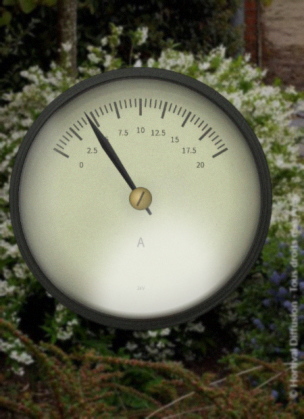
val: 4.5 A
